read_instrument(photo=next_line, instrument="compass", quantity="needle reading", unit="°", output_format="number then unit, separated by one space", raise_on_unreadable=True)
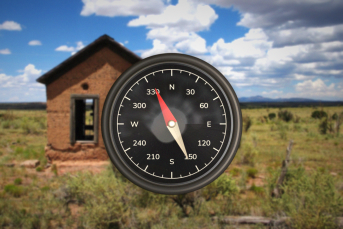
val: 335 °
